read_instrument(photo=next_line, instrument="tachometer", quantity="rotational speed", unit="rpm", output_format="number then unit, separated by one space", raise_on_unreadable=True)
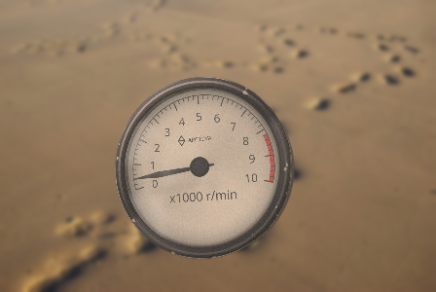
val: 400 rpm
